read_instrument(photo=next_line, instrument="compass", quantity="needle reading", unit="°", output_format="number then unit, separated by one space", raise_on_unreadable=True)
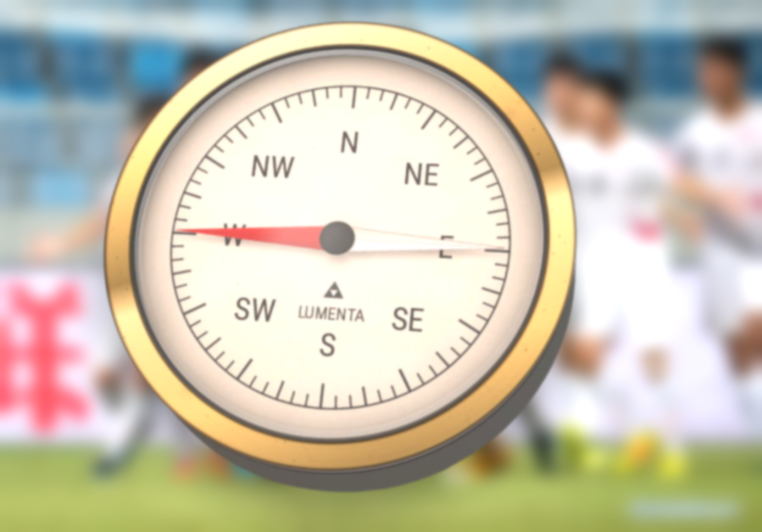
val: 270 °
